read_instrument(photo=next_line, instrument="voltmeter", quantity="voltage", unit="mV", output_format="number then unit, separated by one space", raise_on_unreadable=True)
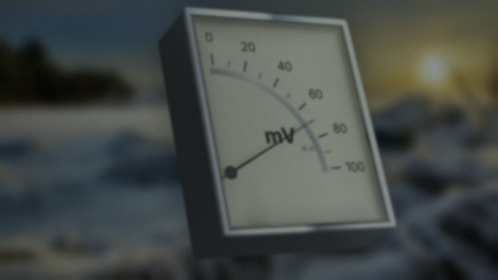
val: 70 mV
